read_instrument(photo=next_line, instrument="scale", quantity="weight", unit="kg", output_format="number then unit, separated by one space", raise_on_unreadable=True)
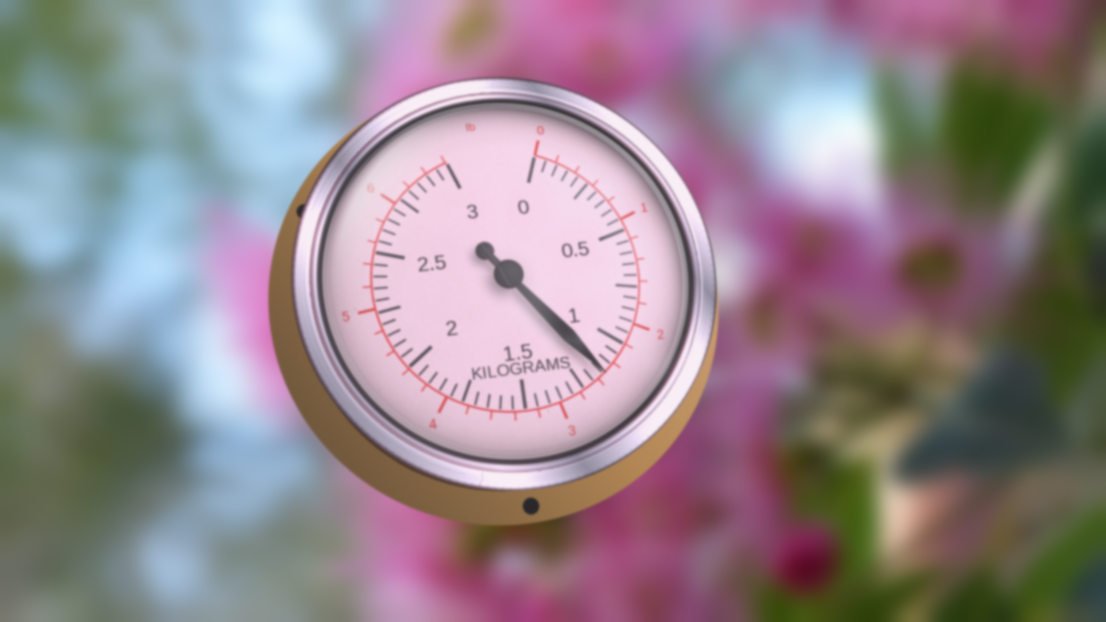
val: 1.15 kg
